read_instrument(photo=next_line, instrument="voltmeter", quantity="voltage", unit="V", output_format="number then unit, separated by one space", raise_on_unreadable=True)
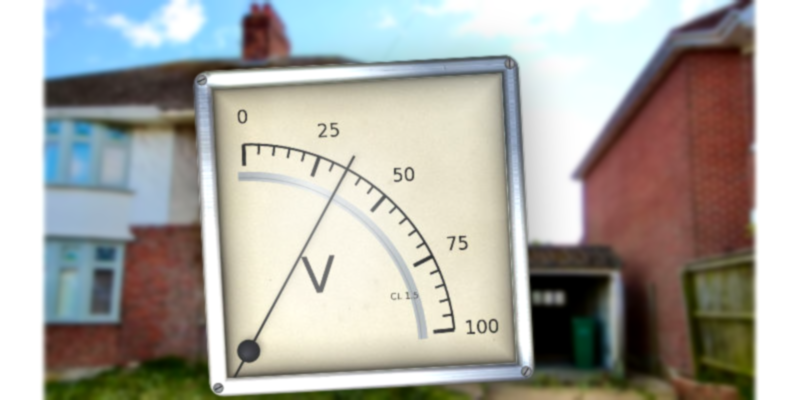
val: 35 V
